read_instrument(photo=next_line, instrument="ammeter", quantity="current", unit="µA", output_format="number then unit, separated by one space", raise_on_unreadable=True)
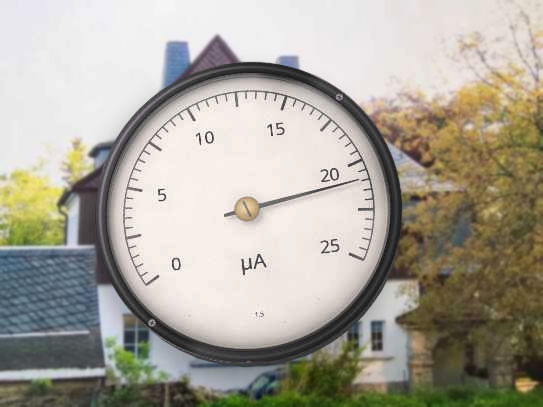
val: 21 µA
